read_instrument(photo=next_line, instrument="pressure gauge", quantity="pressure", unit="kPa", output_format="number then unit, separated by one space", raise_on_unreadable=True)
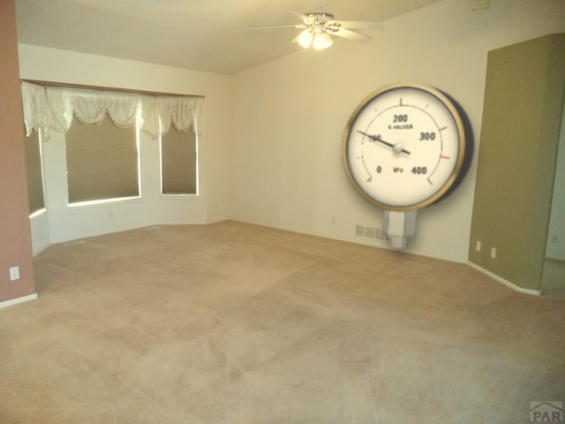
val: 100 kPa
